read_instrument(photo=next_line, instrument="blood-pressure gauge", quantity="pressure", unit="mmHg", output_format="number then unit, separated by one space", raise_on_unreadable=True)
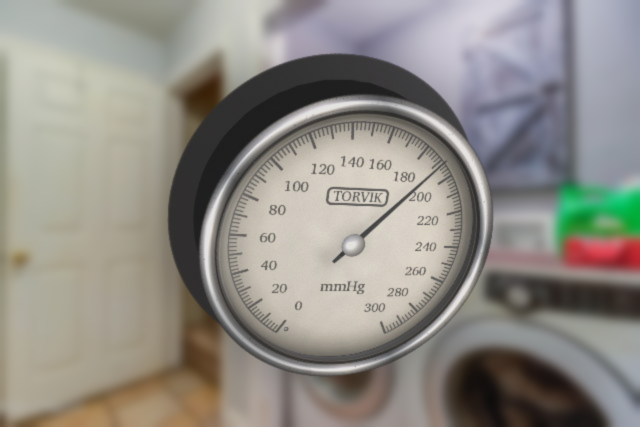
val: 190 mmHg
